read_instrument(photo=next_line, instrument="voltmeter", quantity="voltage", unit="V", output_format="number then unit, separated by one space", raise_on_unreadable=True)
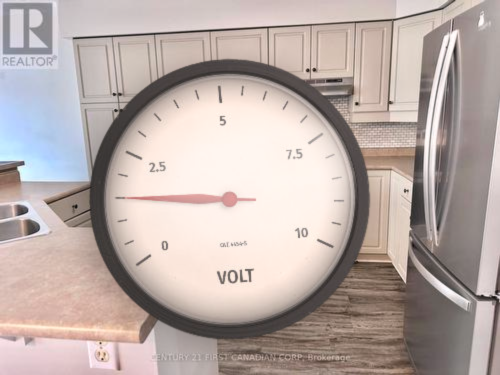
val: 1.5 V
